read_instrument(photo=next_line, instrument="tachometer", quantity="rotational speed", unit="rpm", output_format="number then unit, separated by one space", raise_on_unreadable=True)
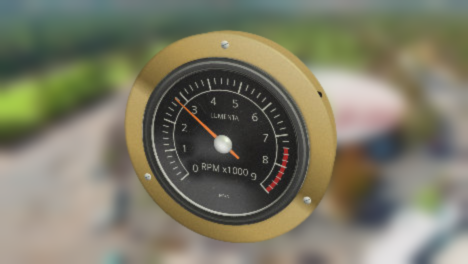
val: 2800 rpm
